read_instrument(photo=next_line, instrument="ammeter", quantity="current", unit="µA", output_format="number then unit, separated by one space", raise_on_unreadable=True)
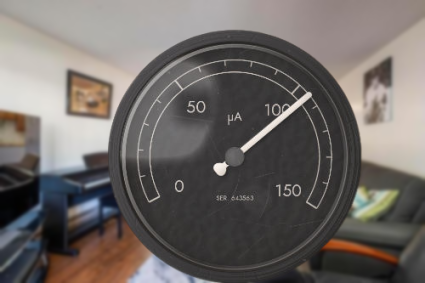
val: 105 µA
